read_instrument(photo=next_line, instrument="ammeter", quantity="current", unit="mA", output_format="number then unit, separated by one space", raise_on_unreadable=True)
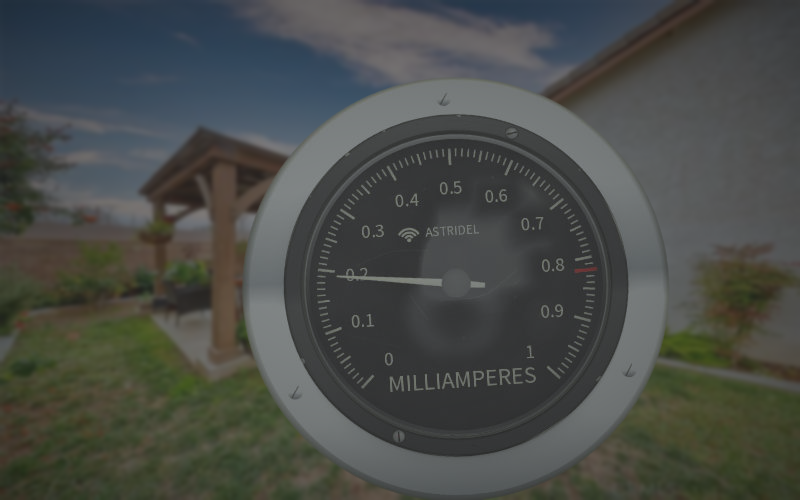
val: 0.19 mA
